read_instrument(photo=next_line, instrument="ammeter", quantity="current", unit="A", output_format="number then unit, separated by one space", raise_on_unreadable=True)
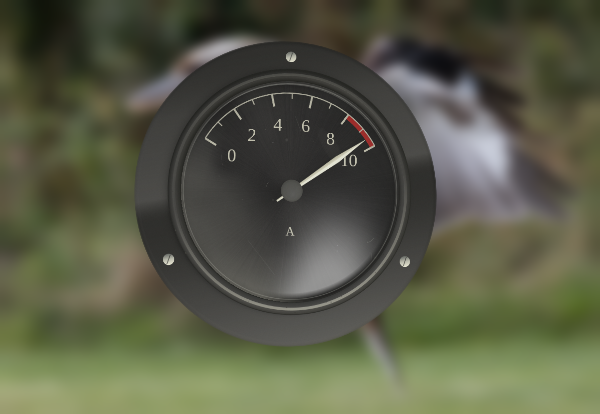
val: 9.5 A
